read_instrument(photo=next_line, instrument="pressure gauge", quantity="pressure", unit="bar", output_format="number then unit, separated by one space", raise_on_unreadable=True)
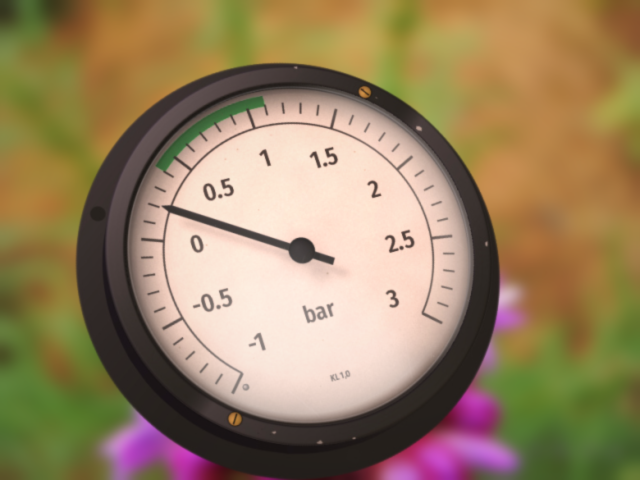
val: 0.2 bar
